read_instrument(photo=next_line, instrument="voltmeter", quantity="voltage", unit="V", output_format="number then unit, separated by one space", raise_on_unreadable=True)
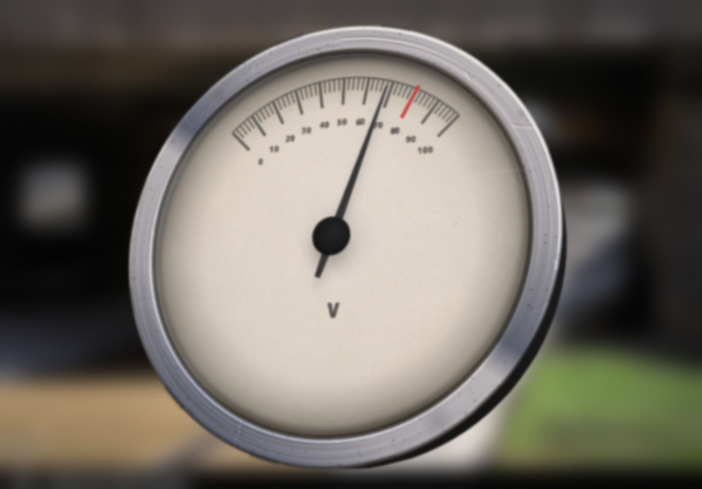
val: 70 V
